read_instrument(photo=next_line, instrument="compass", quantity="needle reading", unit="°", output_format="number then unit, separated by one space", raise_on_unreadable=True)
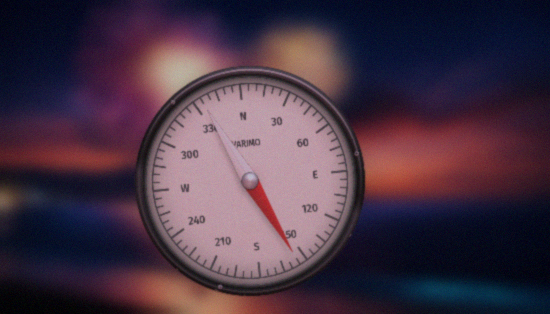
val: 155 °
